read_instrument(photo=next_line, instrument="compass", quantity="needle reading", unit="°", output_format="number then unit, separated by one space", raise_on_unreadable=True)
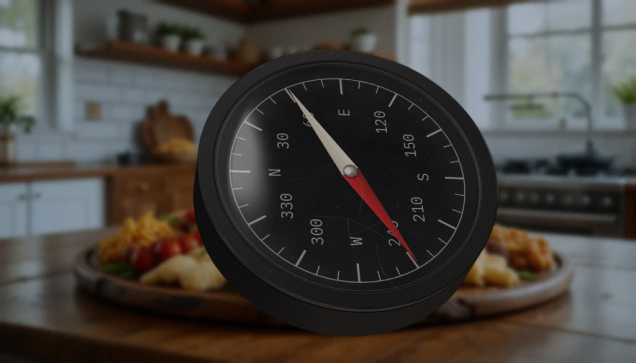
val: 240 °
